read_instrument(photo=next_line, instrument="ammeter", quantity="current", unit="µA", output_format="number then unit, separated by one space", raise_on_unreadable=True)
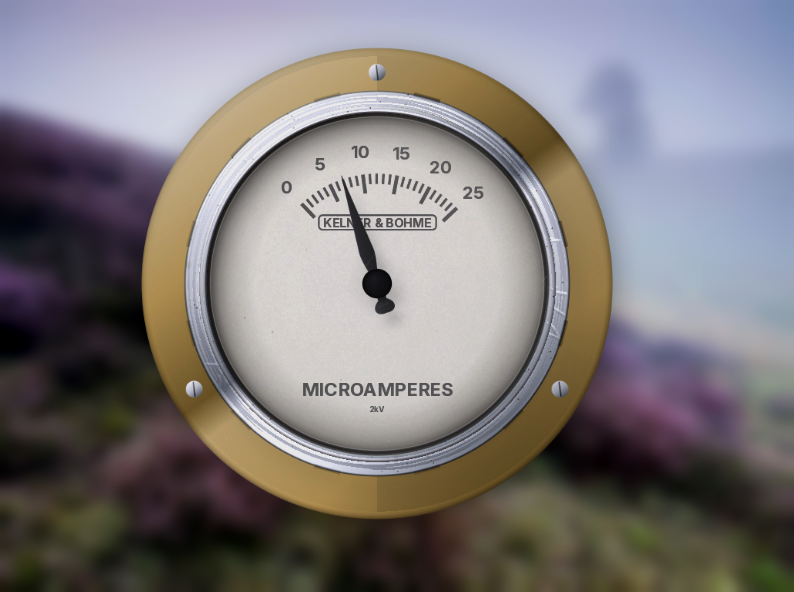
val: 7 µA
